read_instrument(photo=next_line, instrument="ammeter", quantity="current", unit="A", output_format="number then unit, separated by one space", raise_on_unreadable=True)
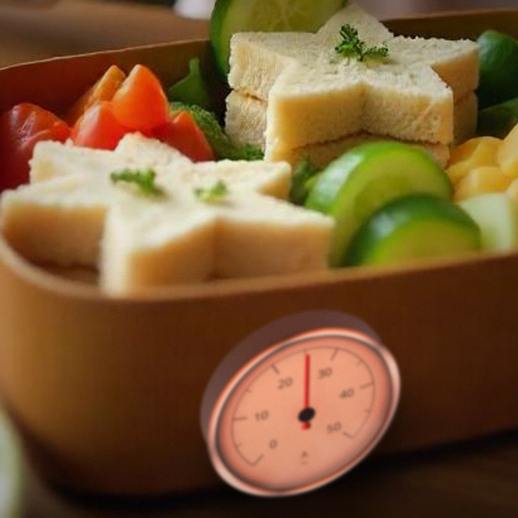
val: 25 A
